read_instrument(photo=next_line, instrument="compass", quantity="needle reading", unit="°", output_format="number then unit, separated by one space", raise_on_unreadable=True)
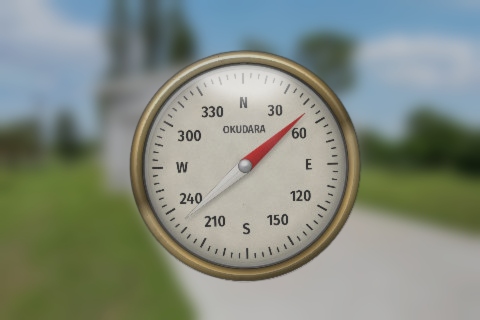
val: 50 °
